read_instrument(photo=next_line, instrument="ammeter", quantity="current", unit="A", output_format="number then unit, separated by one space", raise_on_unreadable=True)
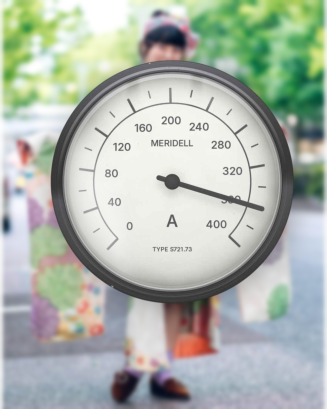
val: 360 A
